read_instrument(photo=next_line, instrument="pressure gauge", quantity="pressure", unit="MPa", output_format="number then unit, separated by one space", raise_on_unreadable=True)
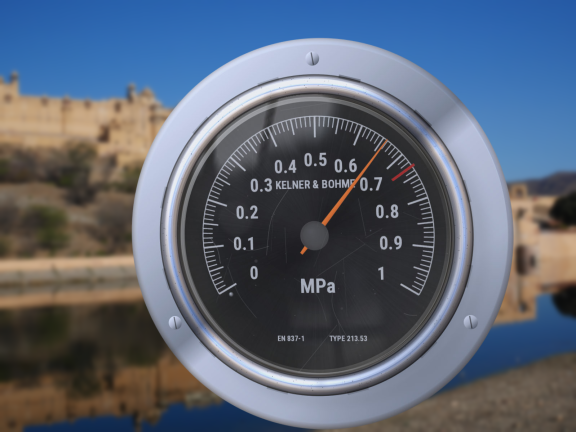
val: 0.66 MPa
